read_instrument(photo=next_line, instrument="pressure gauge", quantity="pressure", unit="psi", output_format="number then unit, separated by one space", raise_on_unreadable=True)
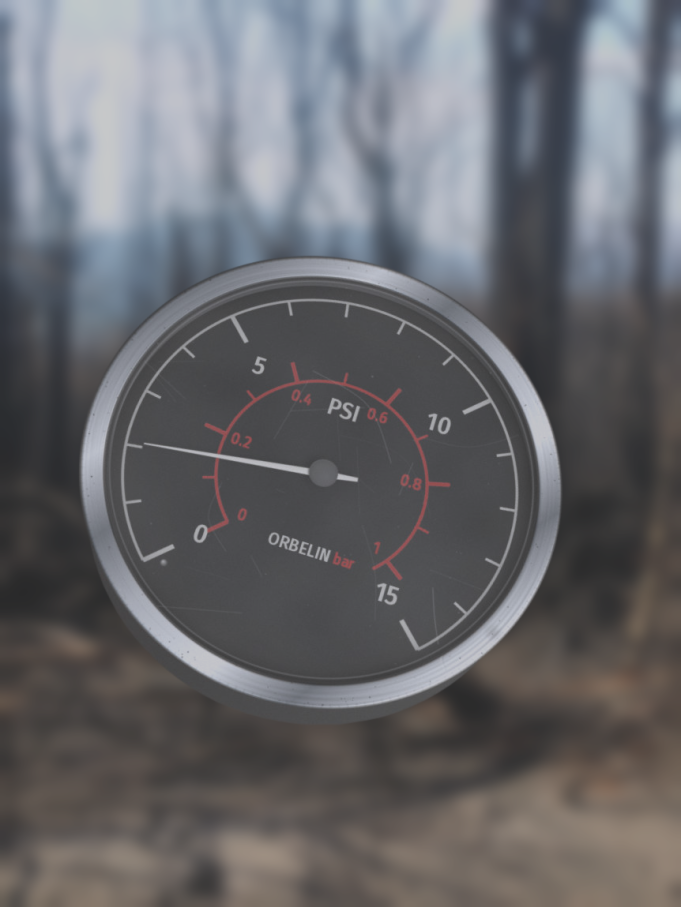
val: 2 psi
